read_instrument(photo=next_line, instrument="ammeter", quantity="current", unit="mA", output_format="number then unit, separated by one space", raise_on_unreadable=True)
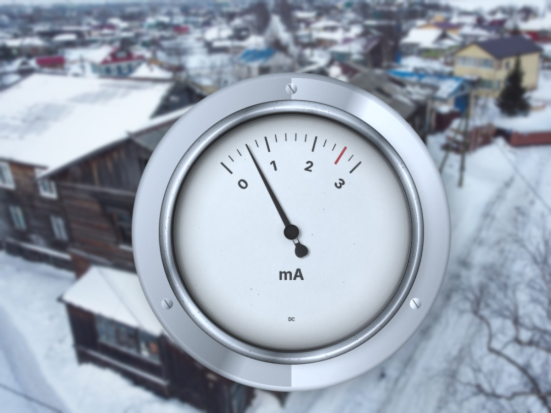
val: 0.6 mA
